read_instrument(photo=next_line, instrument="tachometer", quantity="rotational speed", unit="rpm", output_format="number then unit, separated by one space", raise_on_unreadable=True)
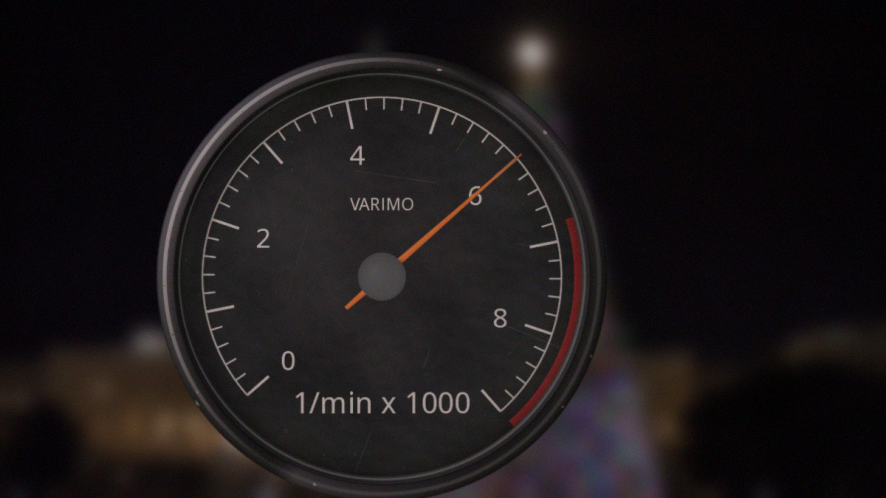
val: 6000 rpm
